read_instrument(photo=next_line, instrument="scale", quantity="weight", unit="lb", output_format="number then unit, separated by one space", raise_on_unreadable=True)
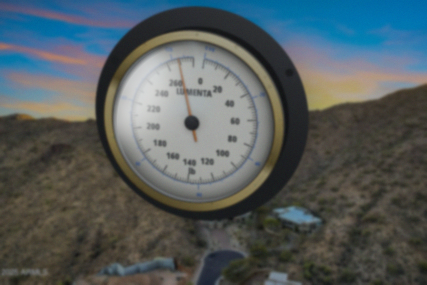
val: 270 lb
